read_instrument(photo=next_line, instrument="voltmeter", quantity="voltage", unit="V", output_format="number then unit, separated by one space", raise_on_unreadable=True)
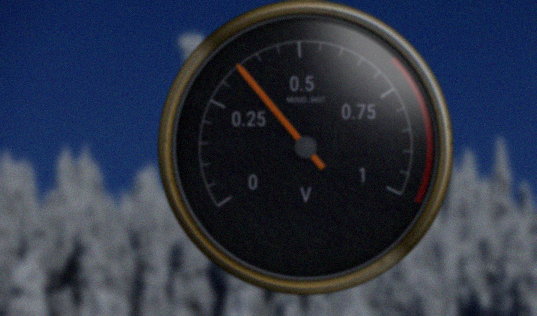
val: 0.35 V
